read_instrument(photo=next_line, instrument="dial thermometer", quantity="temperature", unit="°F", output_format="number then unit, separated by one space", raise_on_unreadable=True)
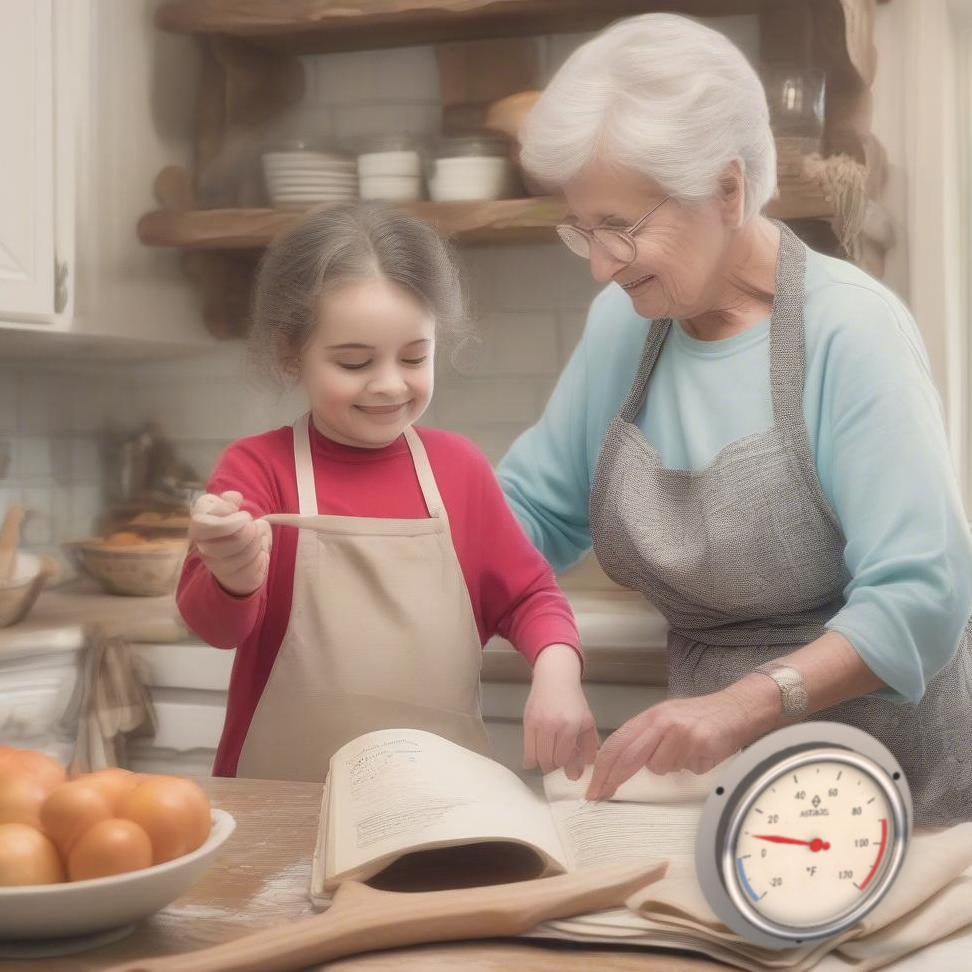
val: 10 °F
